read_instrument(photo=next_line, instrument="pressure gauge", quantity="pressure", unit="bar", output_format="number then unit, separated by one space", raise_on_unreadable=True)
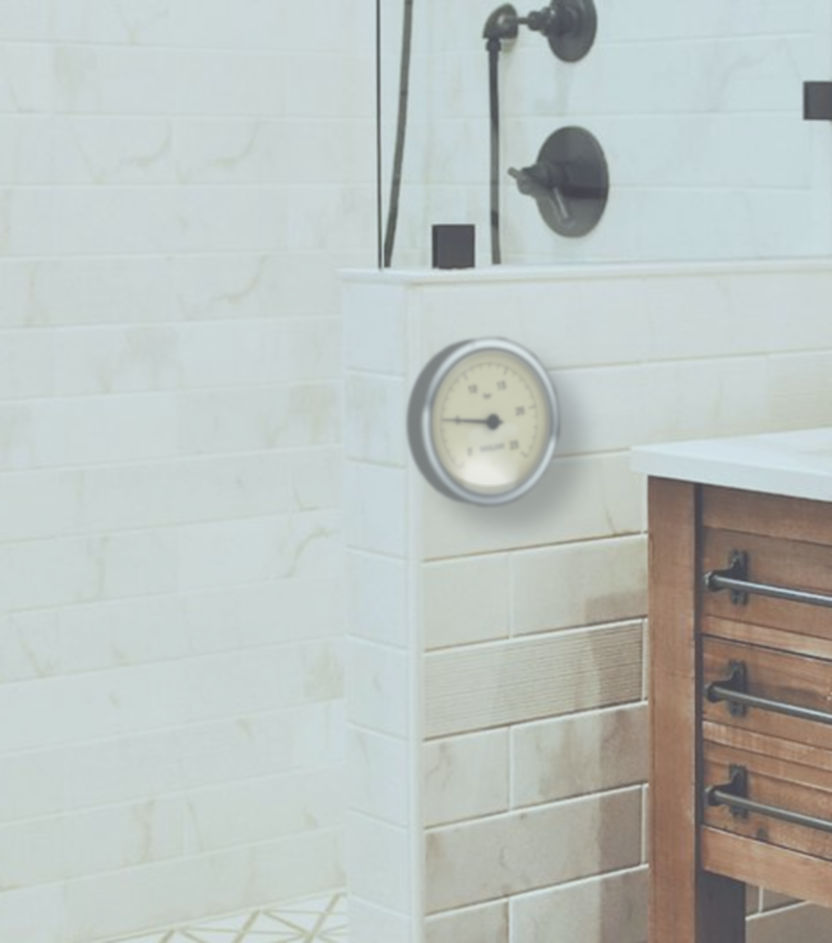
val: 5 bar
